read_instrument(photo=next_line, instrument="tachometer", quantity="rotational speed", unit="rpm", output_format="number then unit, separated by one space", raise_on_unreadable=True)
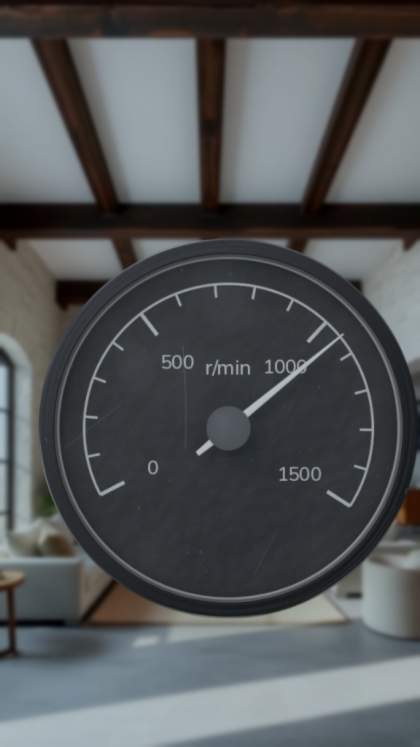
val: 1050 rpm
